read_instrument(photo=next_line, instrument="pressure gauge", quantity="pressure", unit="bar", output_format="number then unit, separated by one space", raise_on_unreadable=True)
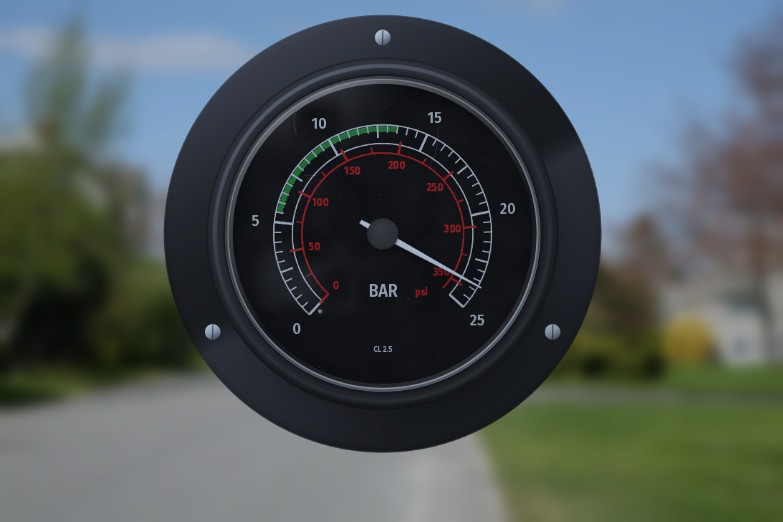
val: 23.75 bar
